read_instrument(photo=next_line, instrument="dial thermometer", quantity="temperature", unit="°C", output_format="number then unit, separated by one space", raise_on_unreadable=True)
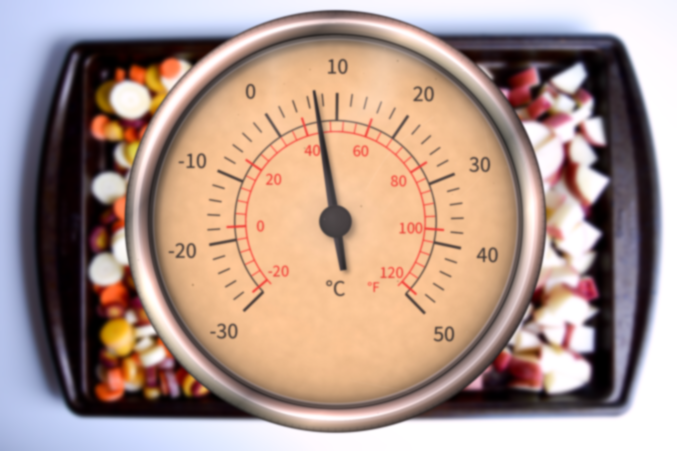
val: 7 °C
